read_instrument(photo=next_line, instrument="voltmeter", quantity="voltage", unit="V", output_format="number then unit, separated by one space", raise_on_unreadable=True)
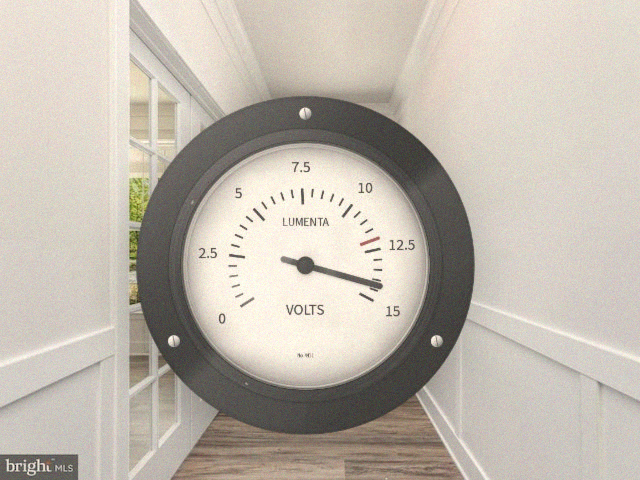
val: 14.25 V
